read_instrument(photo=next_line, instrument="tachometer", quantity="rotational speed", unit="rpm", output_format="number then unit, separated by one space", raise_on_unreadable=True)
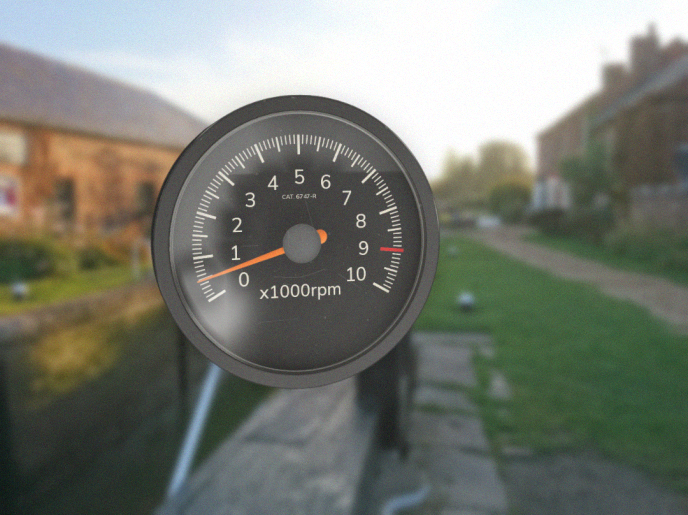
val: 500 rpm
